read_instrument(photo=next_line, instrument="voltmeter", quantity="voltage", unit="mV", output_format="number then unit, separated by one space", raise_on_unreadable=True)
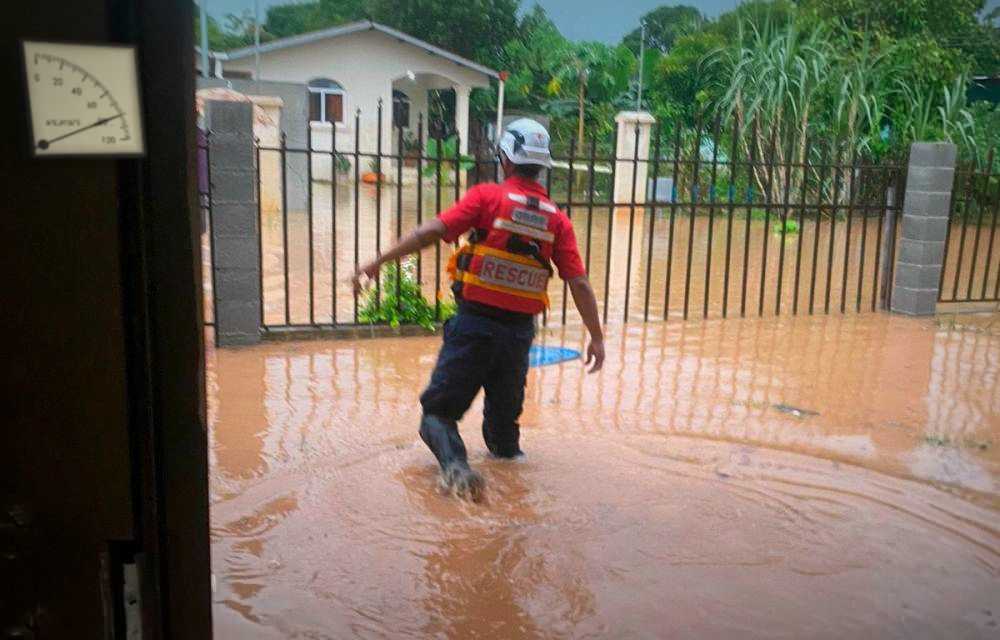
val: 80 mV
